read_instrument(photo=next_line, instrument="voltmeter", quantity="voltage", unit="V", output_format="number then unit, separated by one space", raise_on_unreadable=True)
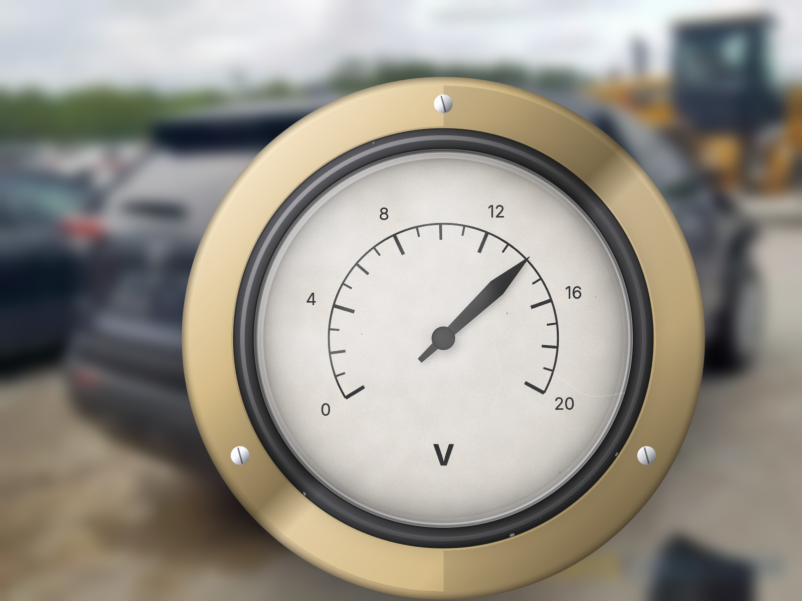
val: 14 V
